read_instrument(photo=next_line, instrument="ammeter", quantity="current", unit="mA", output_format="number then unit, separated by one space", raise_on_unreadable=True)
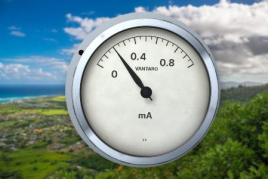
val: 0.2 mA
